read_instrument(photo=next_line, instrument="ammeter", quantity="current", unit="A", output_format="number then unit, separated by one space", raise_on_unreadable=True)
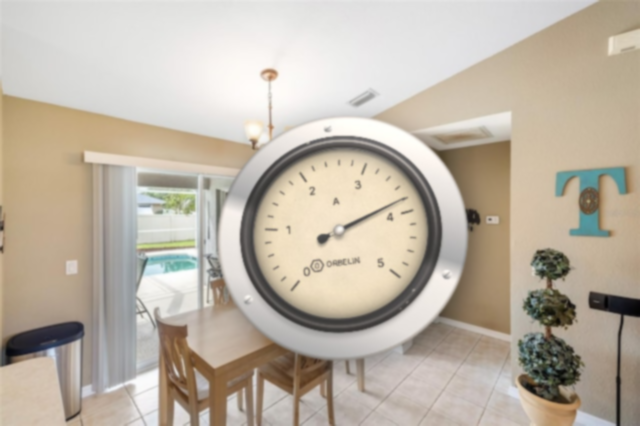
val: 3.8 A
